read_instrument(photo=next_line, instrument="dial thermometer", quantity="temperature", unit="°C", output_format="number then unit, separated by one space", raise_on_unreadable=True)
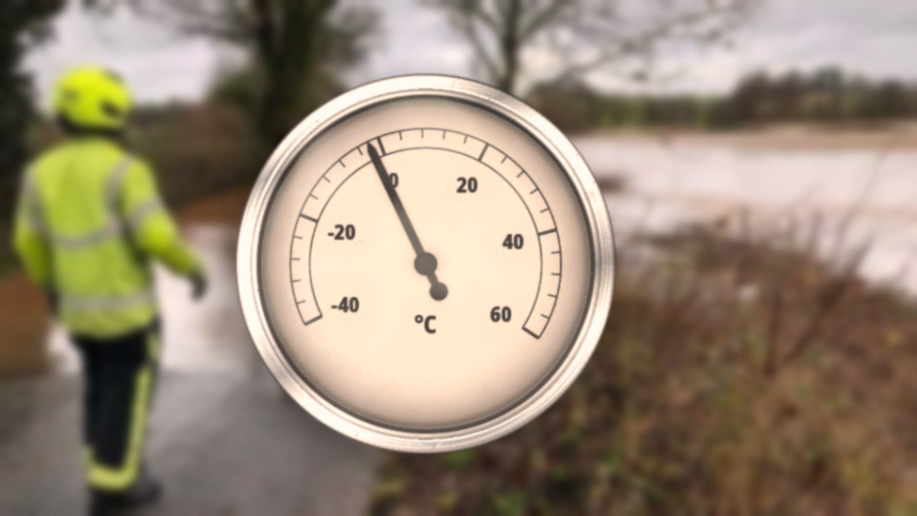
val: -2 °C
